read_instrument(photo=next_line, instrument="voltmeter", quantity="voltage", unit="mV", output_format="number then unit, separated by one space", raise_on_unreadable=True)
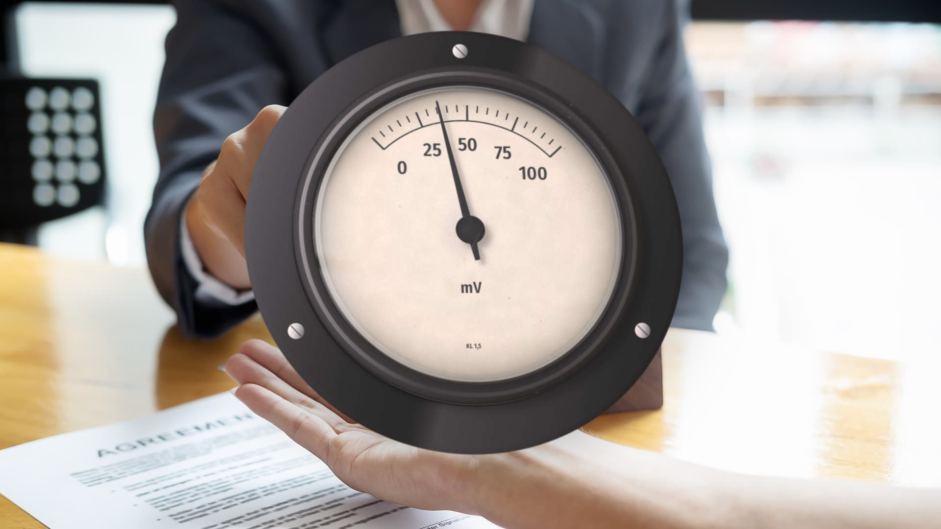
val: 35 mV
